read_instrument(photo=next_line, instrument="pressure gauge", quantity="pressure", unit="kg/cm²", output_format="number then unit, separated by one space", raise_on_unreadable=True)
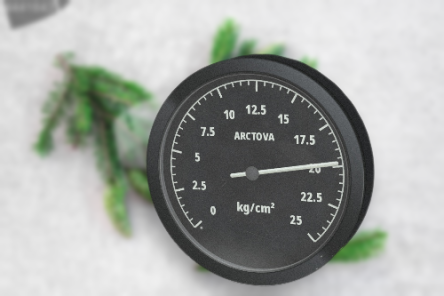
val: 19.75 kg/cm²
